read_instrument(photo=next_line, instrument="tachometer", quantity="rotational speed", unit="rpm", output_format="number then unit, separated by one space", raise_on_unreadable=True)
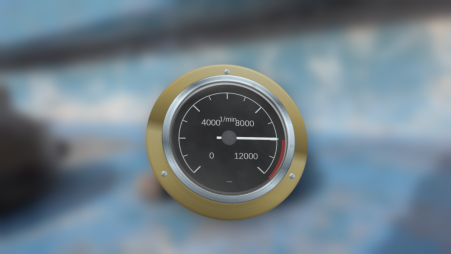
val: 10000 rpm
